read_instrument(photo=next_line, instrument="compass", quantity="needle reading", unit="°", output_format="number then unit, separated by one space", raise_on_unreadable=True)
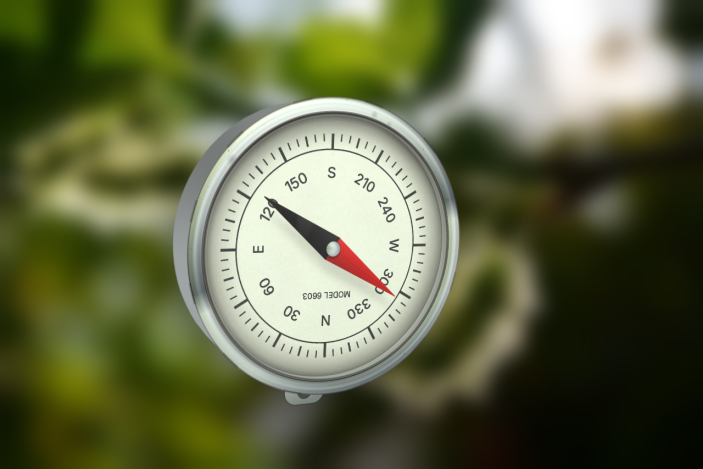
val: 305 °
